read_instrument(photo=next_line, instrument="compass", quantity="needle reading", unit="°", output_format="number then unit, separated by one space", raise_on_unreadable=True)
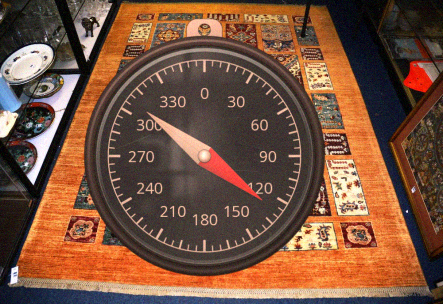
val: 127.5 °
